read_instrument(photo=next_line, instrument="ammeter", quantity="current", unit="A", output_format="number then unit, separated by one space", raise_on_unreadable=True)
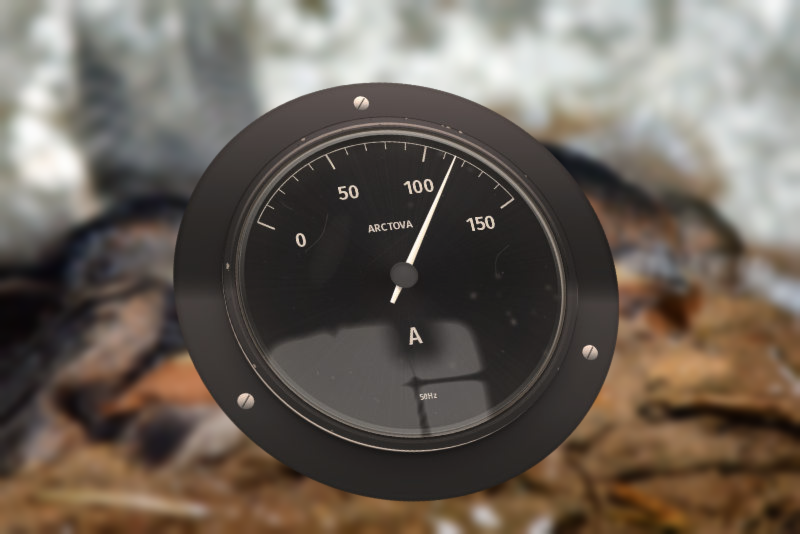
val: 115 A
